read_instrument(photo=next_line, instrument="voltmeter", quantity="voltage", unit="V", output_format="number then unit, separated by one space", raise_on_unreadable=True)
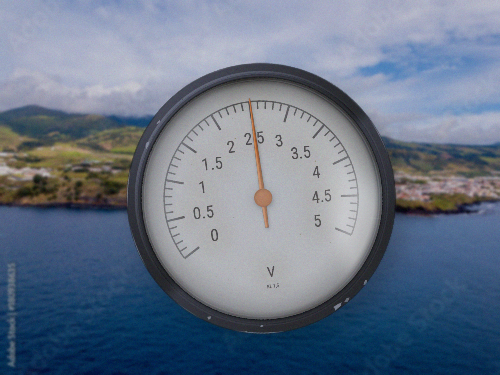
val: 2.5 V
